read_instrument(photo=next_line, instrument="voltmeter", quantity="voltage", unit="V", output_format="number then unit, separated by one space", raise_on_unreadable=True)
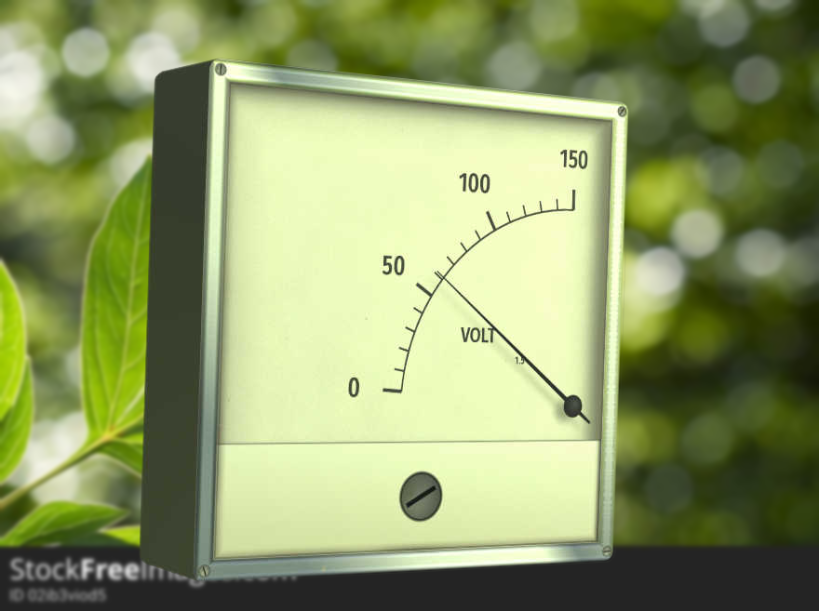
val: 60 V
